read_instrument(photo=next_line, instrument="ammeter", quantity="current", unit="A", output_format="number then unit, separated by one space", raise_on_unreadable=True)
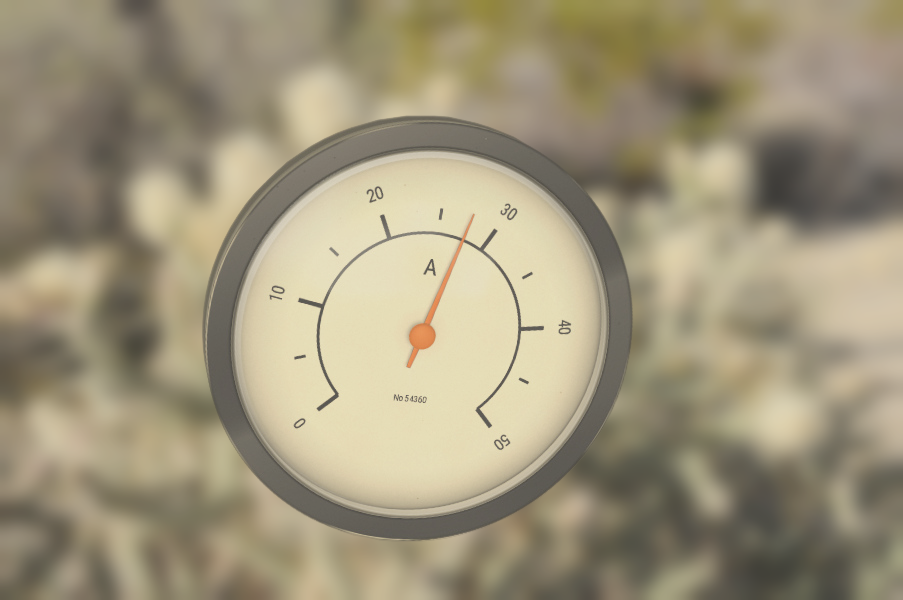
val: 27.5 A
